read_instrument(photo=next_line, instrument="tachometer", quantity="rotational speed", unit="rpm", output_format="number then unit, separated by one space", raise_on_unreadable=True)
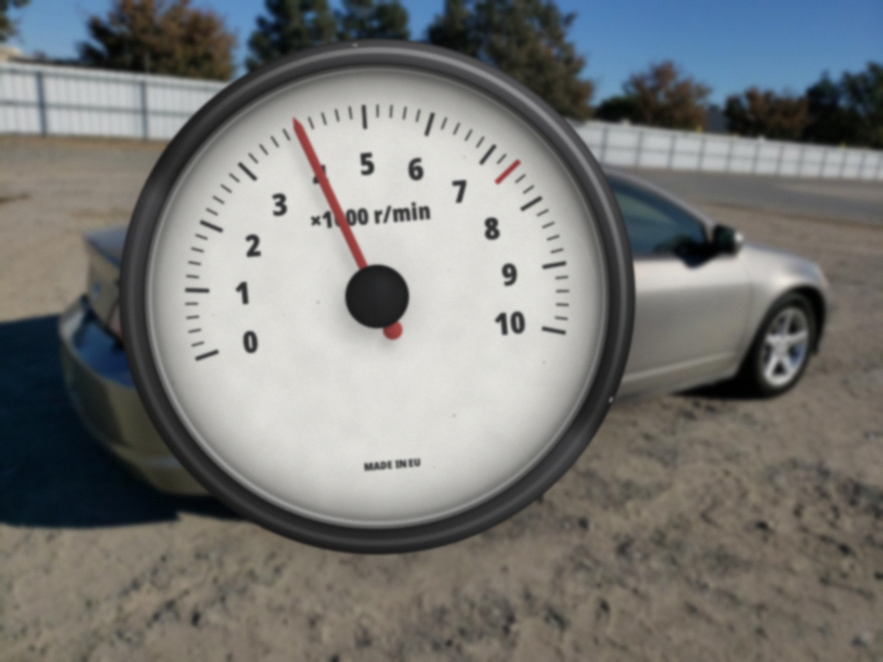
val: 4000 rpm
